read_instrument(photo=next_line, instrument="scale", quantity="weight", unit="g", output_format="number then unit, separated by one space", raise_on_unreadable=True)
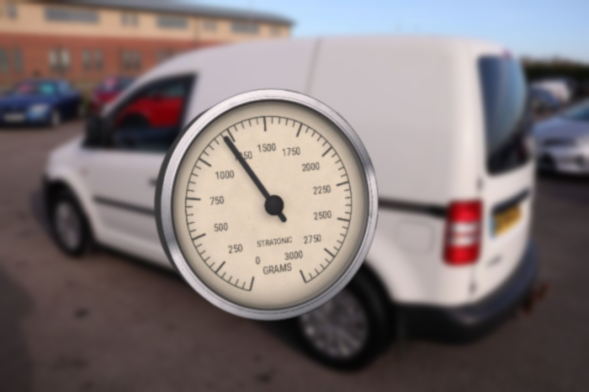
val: 1200 g
